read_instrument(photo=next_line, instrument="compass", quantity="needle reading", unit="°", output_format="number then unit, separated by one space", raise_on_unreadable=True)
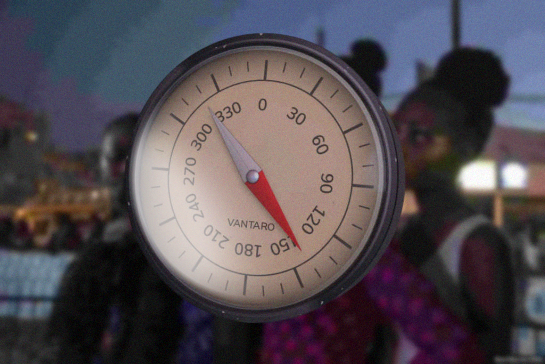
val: 140 °
